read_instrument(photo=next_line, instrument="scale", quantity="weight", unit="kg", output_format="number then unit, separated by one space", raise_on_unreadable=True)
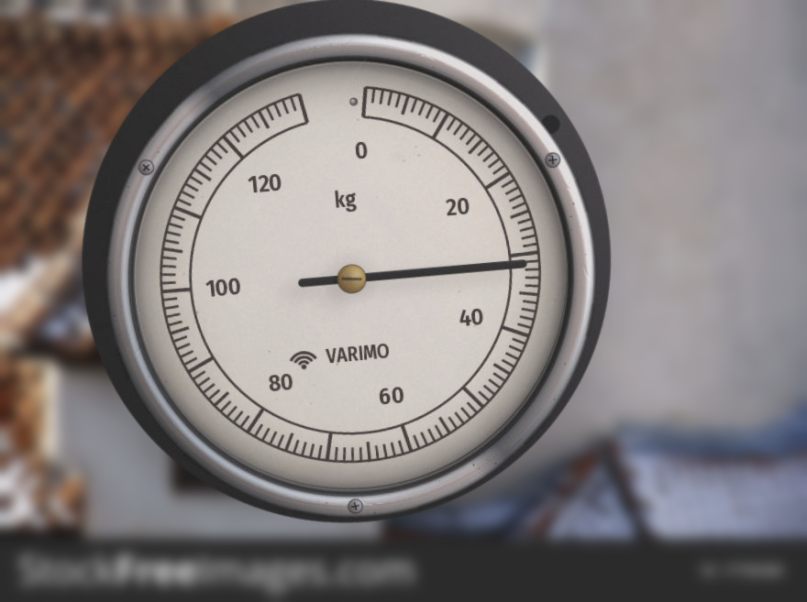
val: 31 kg
